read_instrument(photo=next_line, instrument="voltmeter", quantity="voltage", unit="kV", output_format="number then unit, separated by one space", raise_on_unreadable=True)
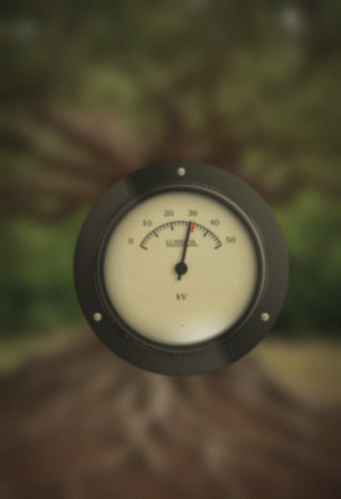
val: 30 kV
